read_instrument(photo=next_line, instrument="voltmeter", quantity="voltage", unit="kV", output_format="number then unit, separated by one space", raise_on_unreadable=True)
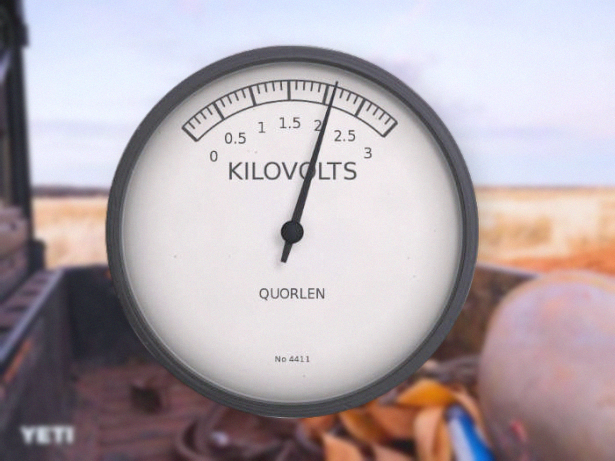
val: 2.1 kV
